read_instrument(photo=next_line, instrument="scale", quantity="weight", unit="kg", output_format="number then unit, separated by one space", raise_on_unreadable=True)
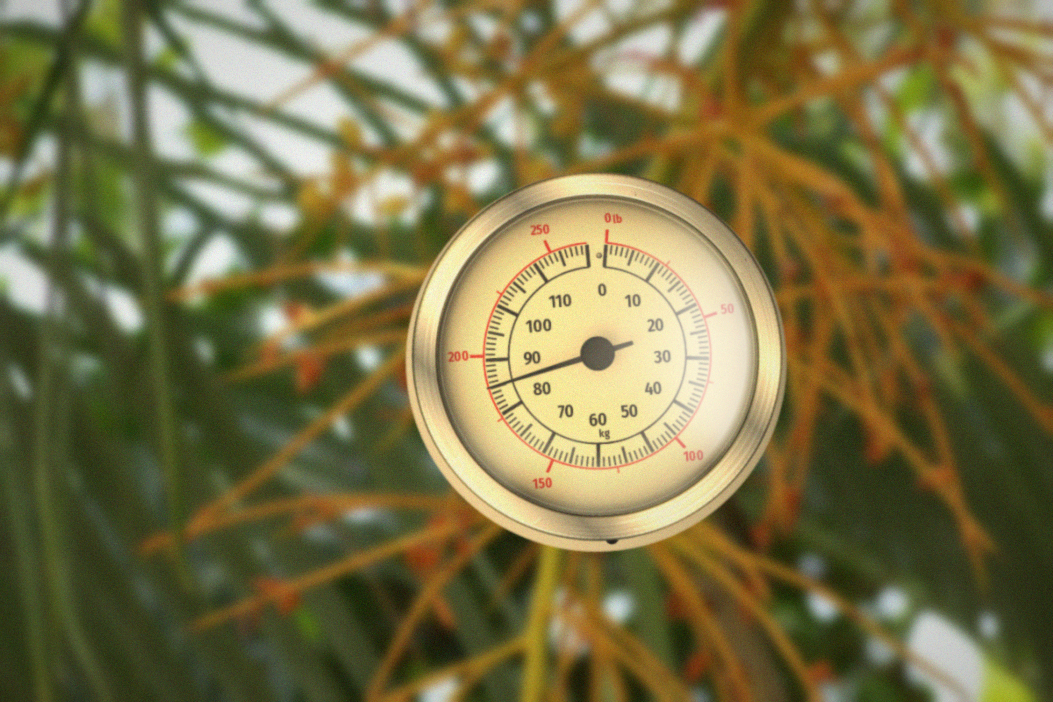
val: 85 kg
